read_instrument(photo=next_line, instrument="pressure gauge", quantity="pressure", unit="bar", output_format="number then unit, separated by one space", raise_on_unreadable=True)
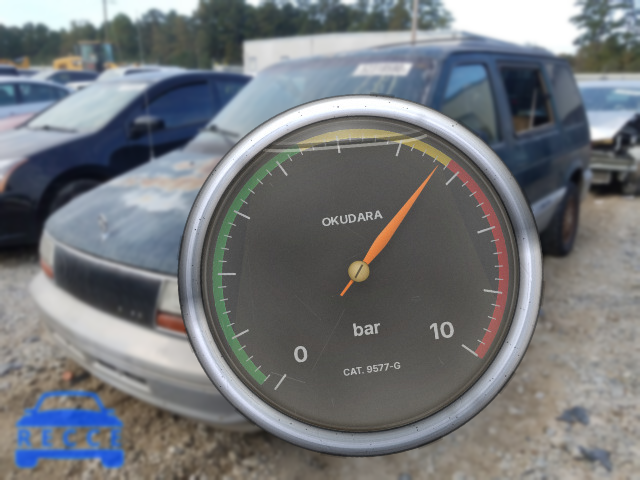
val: 6.7 bar
